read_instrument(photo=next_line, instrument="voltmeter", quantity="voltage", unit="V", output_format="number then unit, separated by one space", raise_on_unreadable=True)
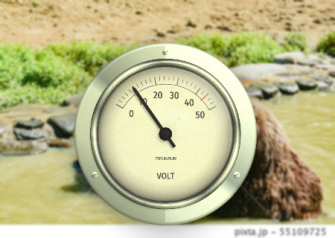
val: 10 V
